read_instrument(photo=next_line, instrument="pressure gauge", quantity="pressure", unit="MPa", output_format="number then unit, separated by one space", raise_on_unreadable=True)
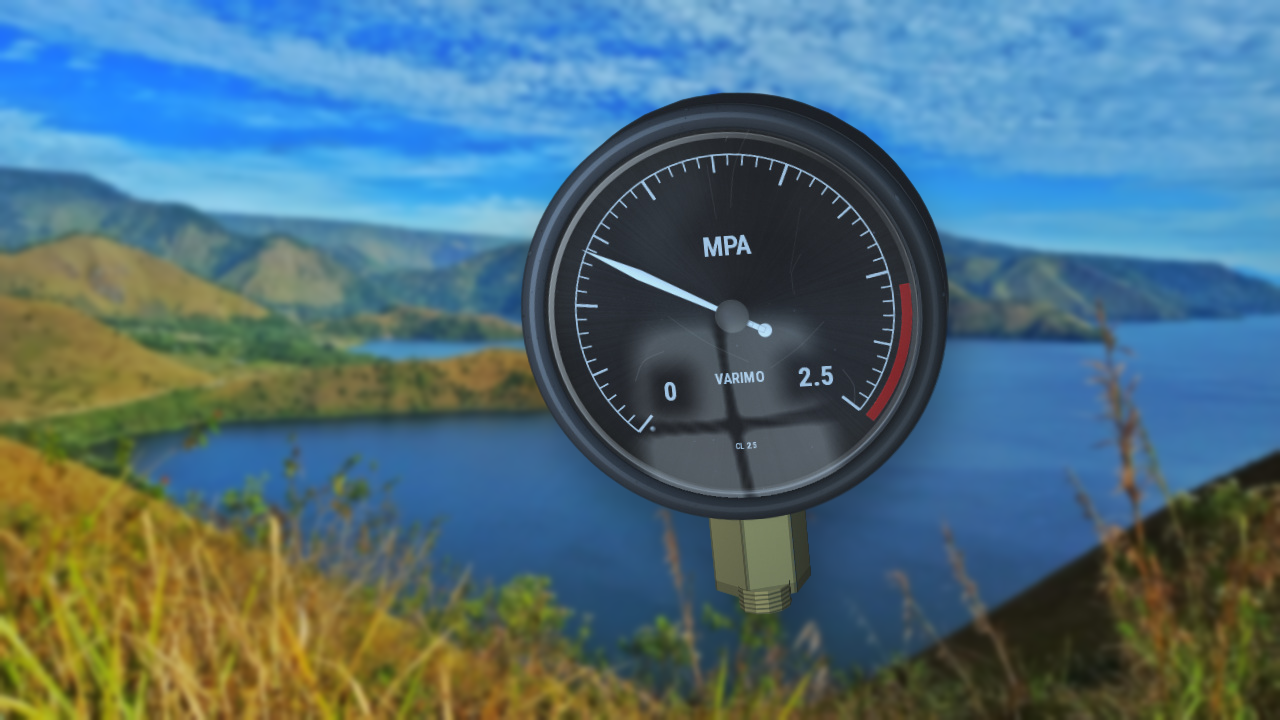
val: 0.7 MPa
